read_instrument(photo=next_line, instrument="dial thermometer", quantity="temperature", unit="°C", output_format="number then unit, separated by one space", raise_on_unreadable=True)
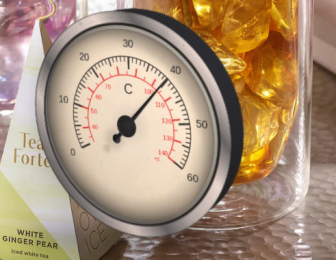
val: 40 °C
